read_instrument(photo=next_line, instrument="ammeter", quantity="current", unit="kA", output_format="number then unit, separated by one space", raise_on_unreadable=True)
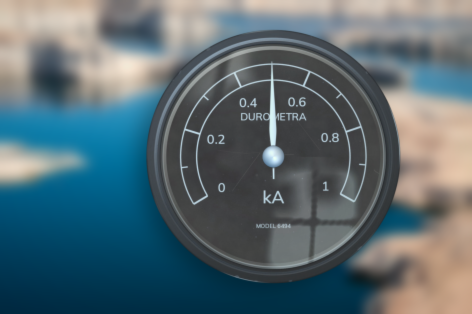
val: 0.5 kA
